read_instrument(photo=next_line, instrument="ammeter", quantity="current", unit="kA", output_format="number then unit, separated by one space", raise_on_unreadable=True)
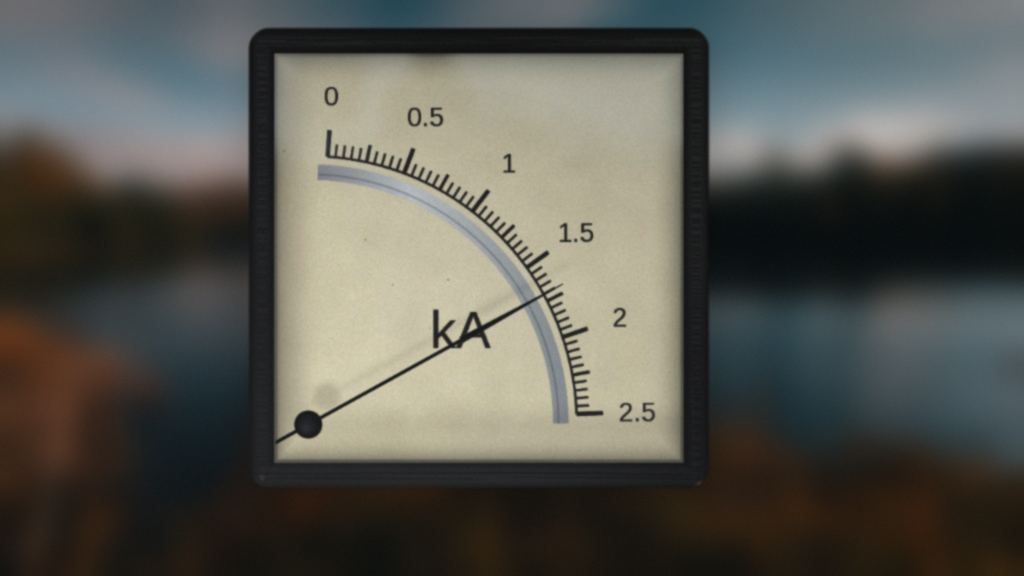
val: 1.7 kA
